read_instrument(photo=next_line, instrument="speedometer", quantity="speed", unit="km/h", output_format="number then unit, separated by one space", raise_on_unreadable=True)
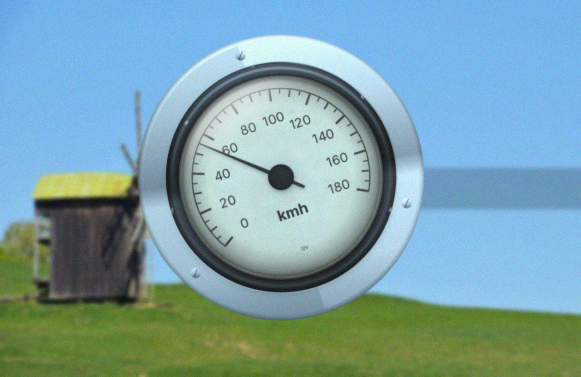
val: 55 km/h
